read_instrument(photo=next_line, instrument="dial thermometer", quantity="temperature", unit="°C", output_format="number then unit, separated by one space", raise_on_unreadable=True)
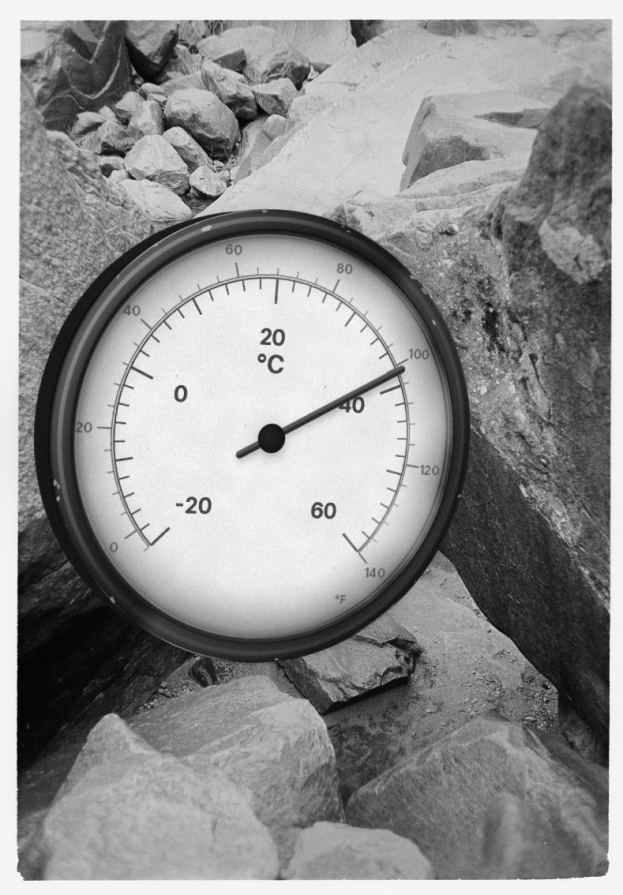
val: 38 °C
